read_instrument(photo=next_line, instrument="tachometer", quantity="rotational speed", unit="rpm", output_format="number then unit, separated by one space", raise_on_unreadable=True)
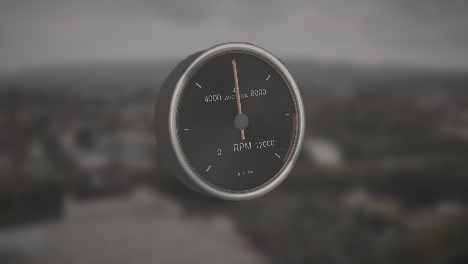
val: 6000 rpm
